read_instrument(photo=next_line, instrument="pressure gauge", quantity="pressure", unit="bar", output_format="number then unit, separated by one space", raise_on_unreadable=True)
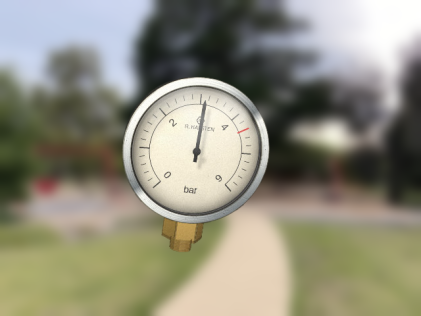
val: 3.1 bar
